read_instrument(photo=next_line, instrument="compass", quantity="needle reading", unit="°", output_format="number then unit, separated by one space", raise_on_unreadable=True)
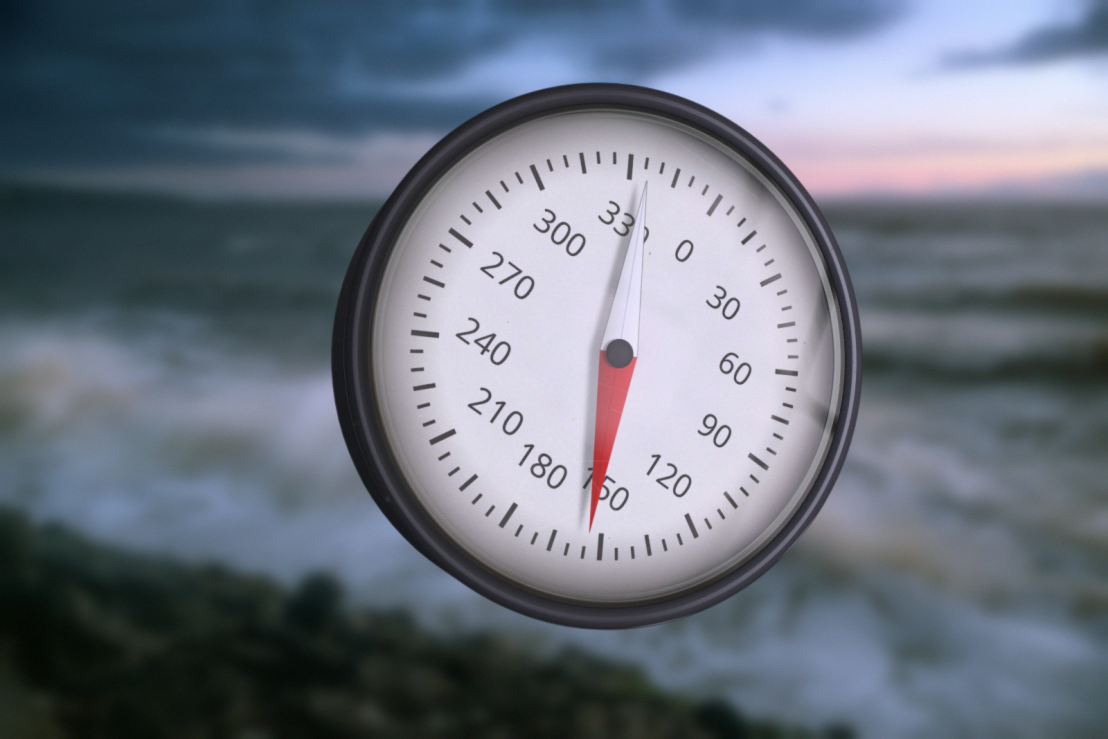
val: 155 °
